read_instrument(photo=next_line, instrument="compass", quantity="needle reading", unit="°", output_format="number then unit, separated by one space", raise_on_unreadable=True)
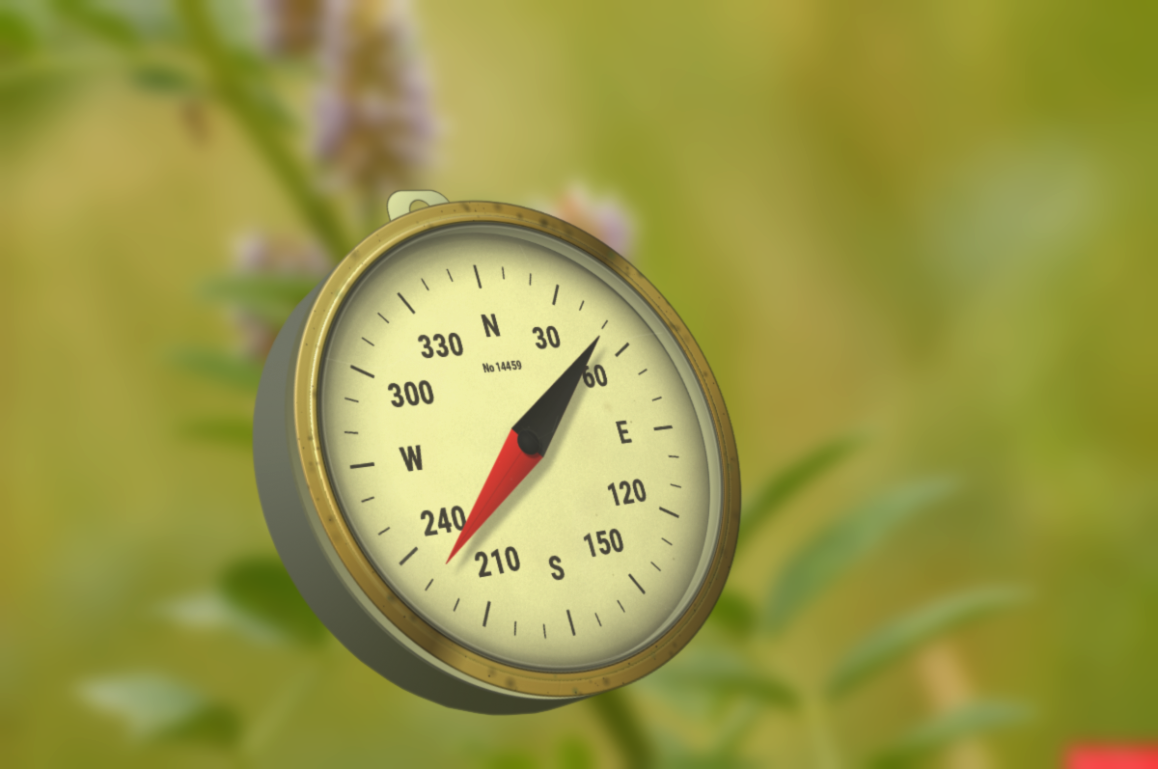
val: 230 °
